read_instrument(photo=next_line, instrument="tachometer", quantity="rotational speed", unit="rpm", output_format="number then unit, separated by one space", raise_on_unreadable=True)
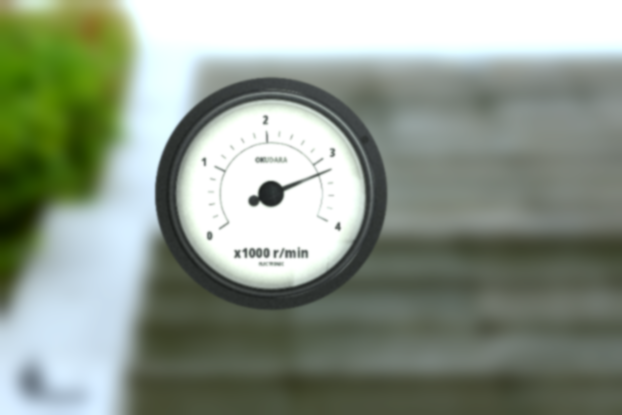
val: 3200 rpm
